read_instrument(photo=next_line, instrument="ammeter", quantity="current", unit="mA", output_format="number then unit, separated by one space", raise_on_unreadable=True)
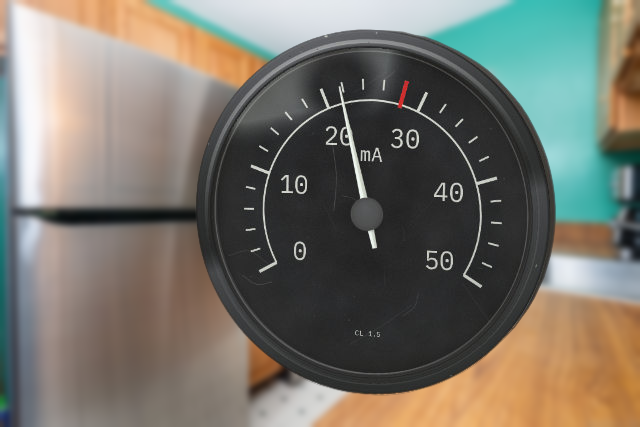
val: 22 mA
